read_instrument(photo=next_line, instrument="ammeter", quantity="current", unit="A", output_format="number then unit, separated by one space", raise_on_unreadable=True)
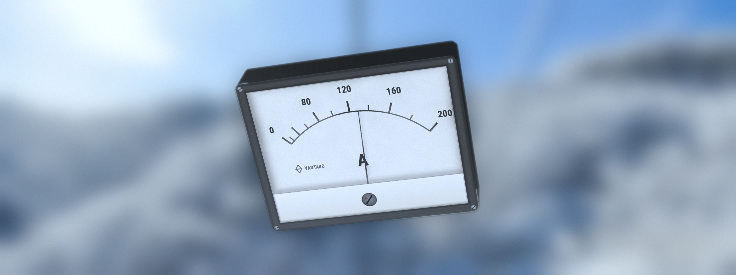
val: 130 A
